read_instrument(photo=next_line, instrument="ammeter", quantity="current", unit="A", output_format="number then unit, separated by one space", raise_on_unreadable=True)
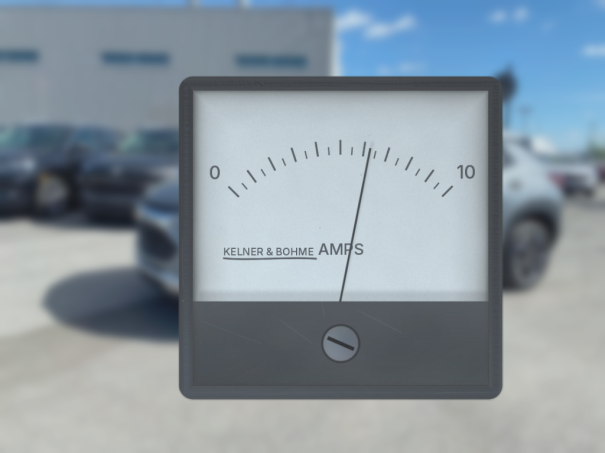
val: 6.25 A
